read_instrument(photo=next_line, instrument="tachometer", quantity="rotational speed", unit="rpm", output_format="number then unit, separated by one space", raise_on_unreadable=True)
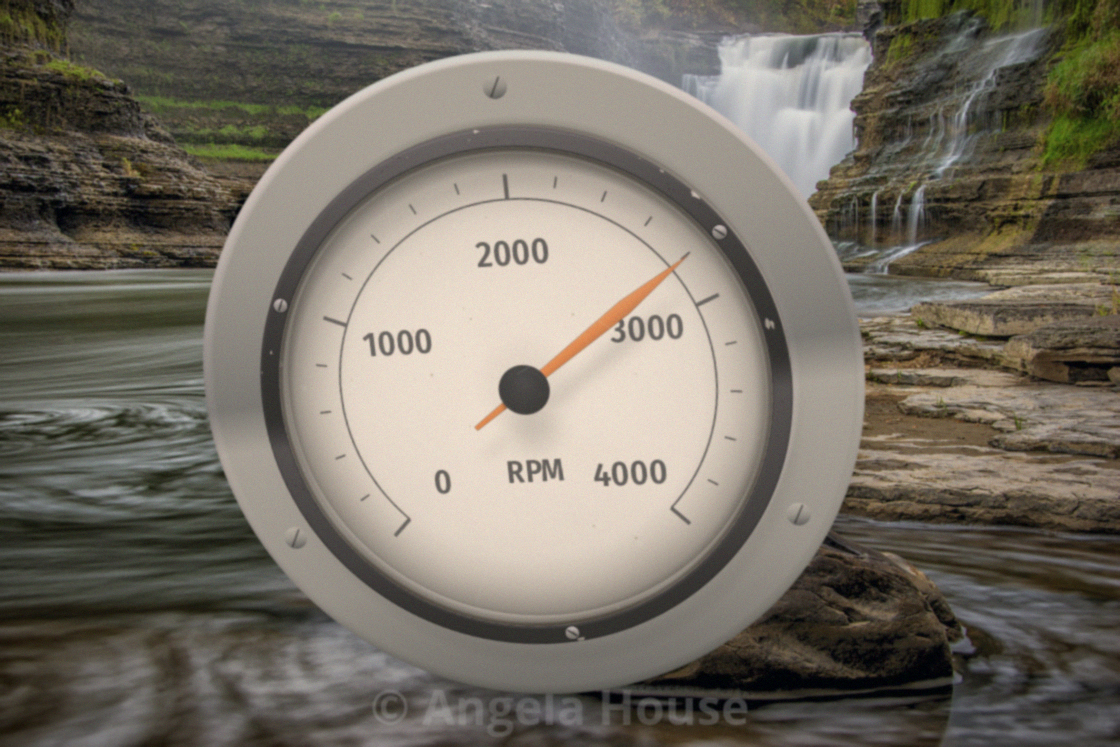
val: 2800 rpm
